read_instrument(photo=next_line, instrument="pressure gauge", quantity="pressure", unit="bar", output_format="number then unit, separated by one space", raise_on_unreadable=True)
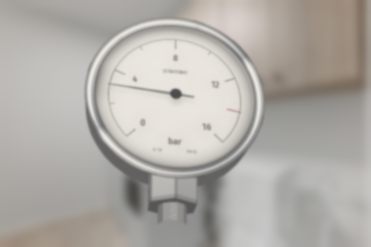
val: 3 bar
